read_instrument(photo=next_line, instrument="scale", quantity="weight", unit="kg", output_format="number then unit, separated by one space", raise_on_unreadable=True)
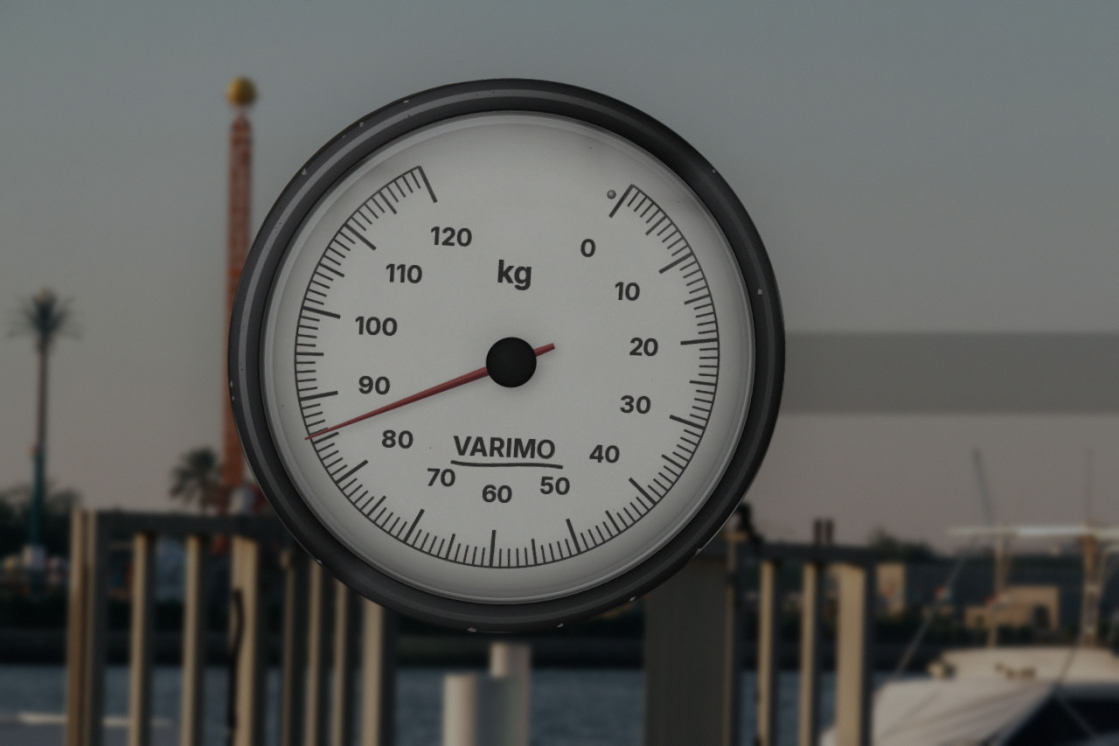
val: 86 kg
